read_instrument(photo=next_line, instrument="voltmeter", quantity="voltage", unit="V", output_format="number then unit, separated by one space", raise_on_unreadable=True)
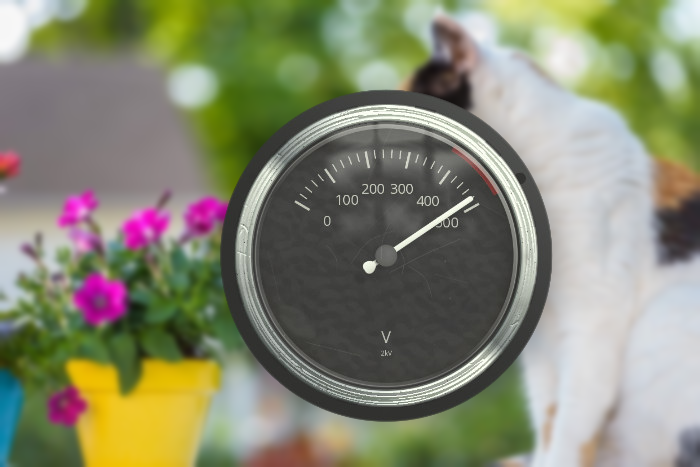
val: 480 V
